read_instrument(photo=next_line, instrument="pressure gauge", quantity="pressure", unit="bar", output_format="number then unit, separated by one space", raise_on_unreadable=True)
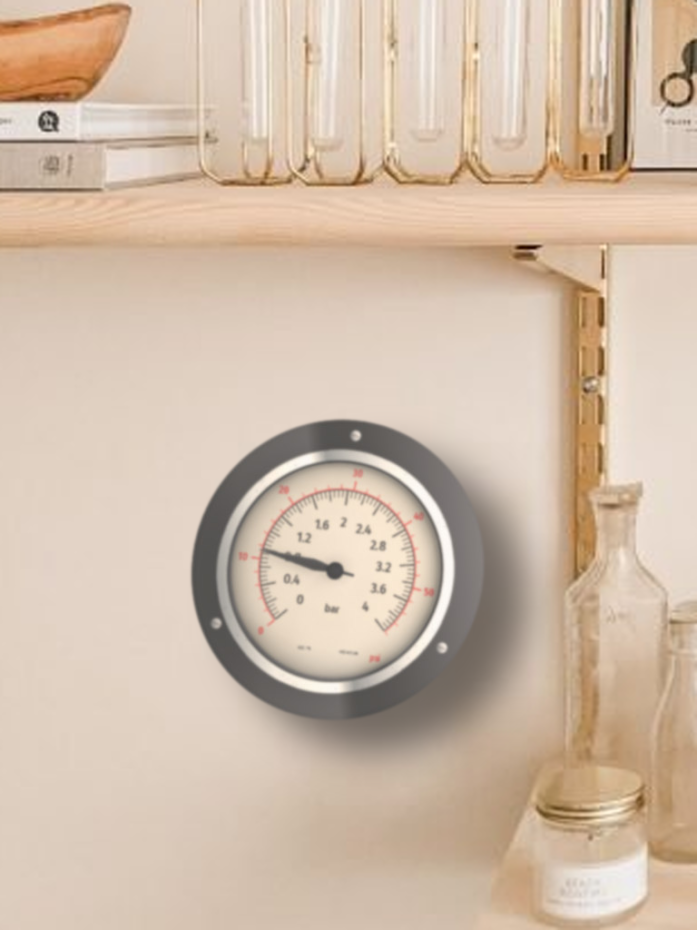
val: 0.8 bar
